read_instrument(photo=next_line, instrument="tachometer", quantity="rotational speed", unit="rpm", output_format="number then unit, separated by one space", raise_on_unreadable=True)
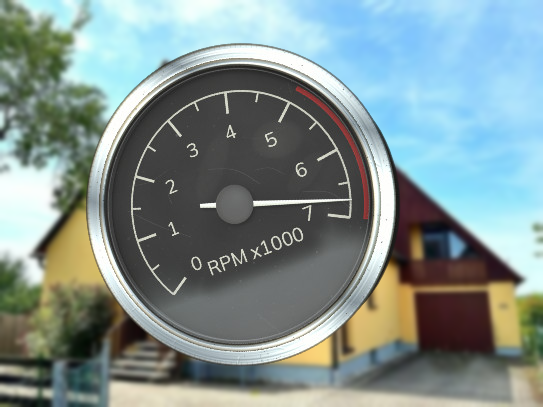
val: 6750 rpm
